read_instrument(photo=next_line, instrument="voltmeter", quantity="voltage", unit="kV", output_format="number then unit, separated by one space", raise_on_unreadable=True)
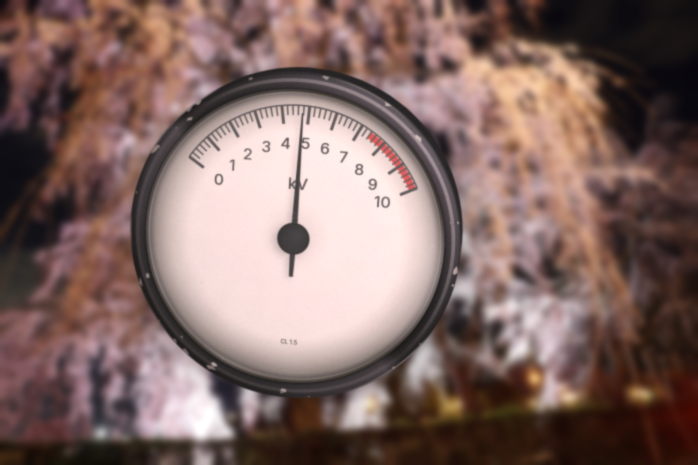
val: 4.8 kV
